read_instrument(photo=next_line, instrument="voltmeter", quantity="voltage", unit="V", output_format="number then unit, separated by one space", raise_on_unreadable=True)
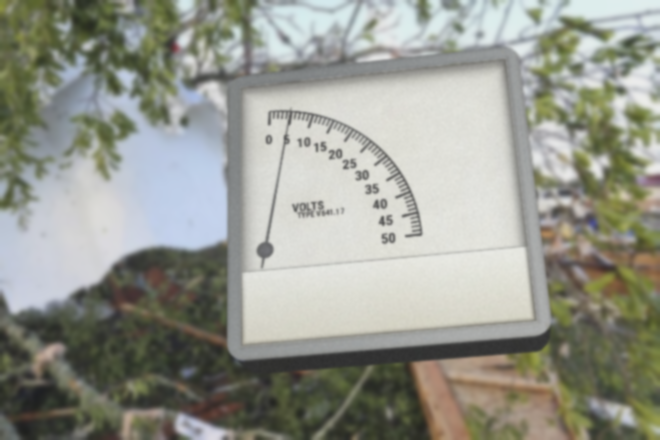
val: 5 V
